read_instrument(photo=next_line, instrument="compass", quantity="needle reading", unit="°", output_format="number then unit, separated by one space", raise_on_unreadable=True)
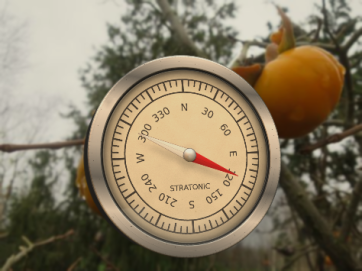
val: 115 °
